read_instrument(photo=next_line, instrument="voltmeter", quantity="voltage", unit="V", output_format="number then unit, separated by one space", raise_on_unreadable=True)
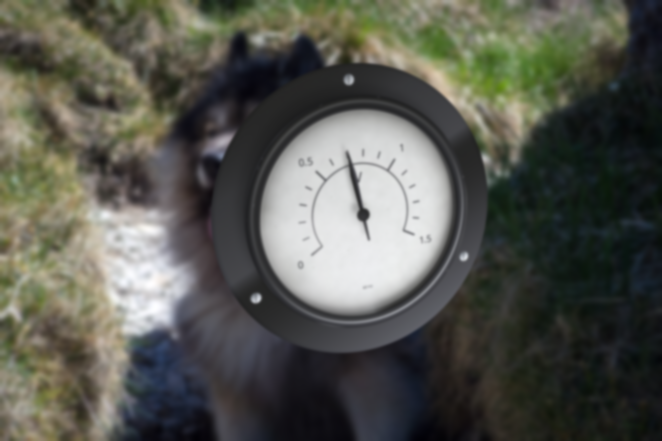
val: 0.7 V
